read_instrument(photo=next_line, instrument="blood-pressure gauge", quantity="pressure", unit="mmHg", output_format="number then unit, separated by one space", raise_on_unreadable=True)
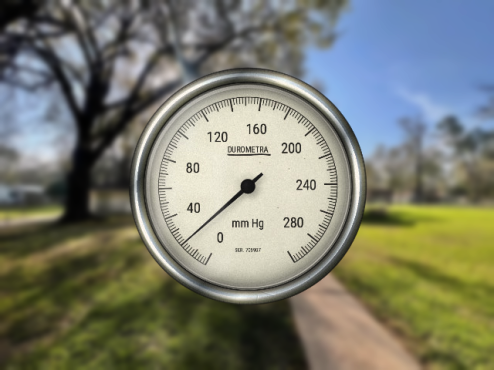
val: 20 mmHg
